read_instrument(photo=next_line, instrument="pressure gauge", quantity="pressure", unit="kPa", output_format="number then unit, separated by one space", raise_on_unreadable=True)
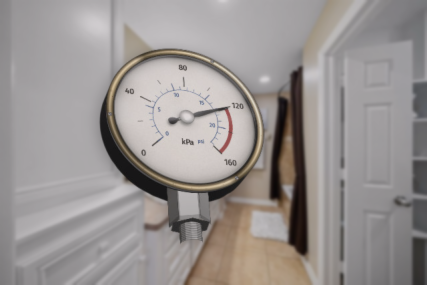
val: 120 kPa
